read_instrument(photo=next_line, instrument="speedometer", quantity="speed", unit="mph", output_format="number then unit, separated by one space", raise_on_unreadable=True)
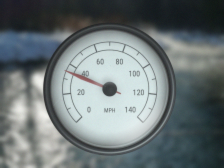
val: 35 mph
